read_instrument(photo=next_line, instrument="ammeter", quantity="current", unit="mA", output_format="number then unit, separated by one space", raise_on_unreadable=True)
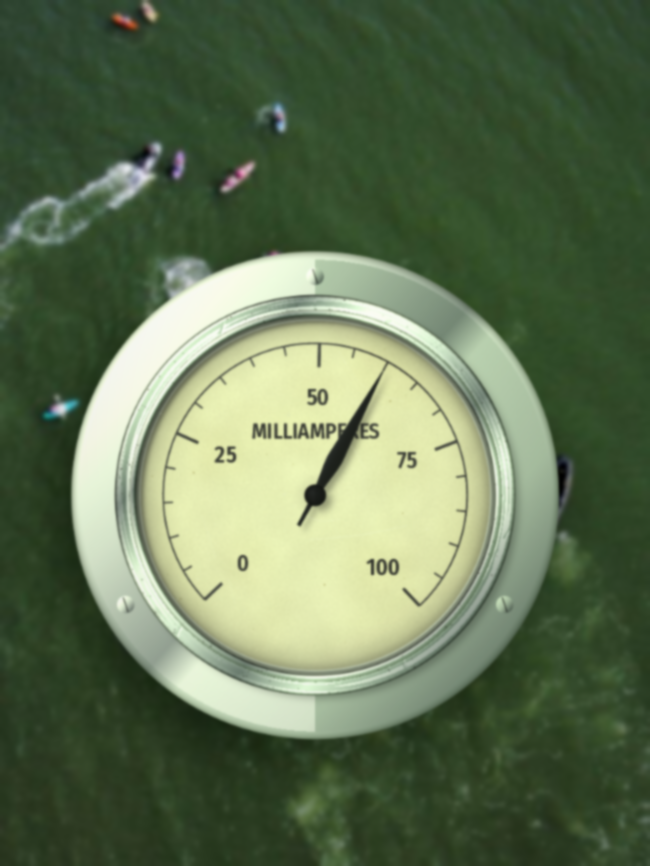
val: 60 mA
